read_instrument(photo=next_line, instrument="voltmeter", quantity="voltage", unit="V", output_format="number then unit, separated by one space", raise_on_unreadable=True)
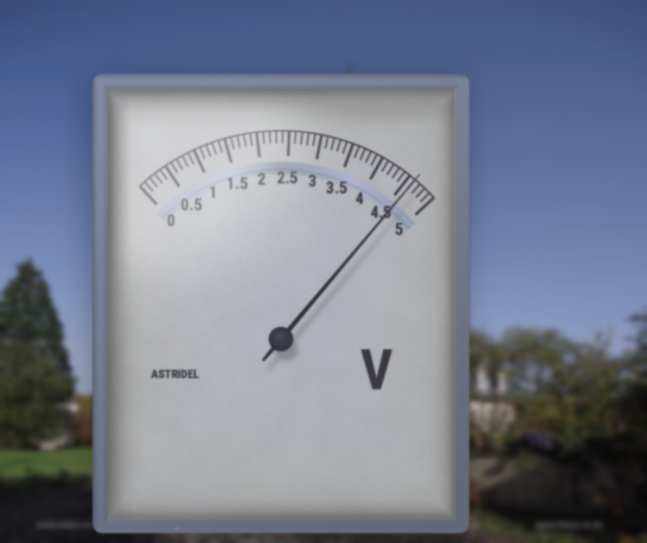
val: 4.6 V
